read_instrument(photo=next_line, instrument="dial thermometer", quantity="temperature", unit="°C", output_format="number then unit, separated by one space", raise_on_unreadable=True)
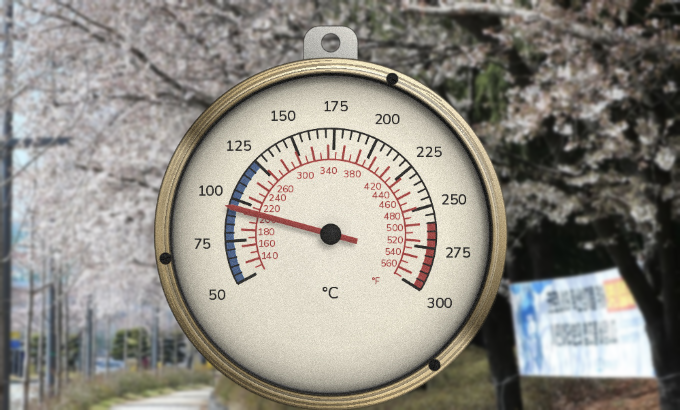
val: 95 °C
